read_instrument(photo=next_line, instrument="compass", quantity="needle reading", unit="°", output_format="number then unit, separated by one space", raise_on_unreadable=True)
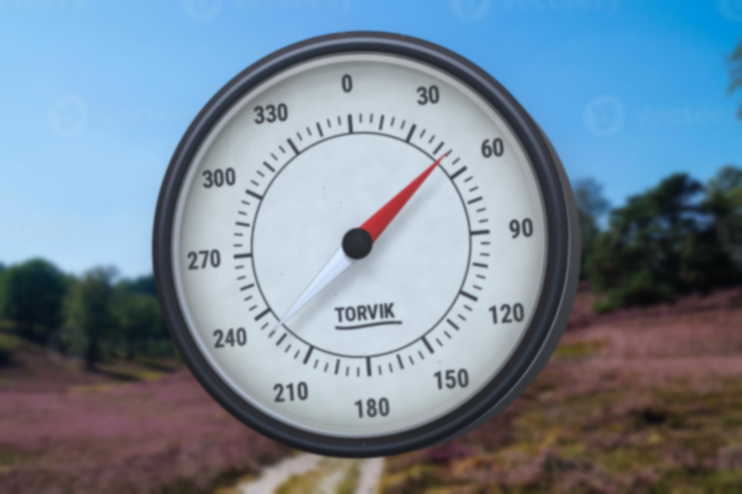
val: 50 °
